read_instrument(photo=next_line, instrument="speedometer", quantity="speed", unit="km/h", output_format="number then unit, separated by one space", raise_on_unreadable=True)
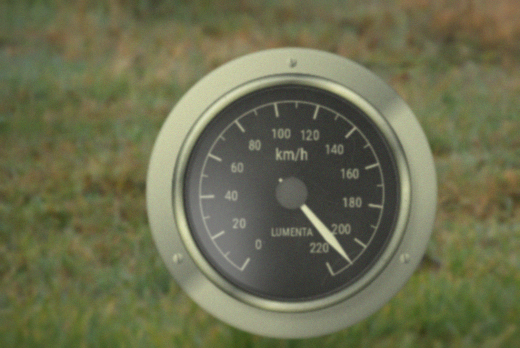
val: 210 km/h
